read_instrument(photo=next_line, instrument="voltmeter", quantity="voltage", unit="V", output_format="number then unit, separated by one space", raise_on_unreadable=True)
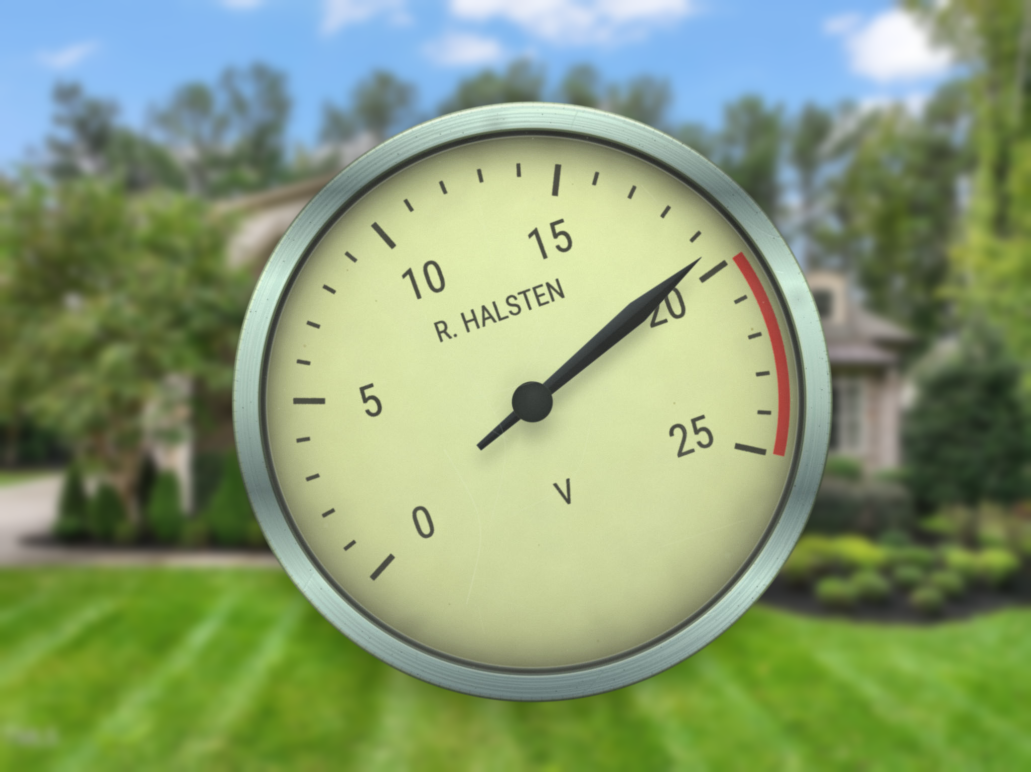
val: 19.5 V
